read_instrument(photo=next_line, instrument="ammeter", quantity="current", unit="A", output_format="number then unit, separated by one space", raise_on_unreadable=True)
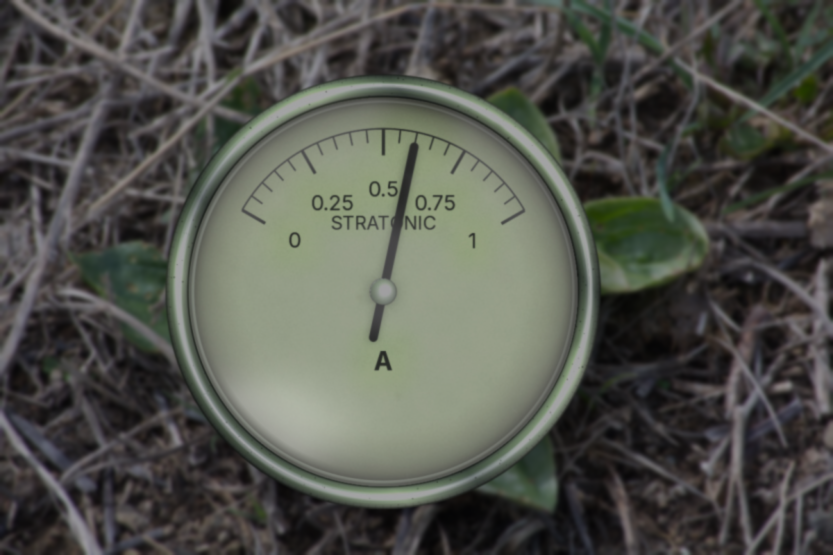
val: 0.6 A
